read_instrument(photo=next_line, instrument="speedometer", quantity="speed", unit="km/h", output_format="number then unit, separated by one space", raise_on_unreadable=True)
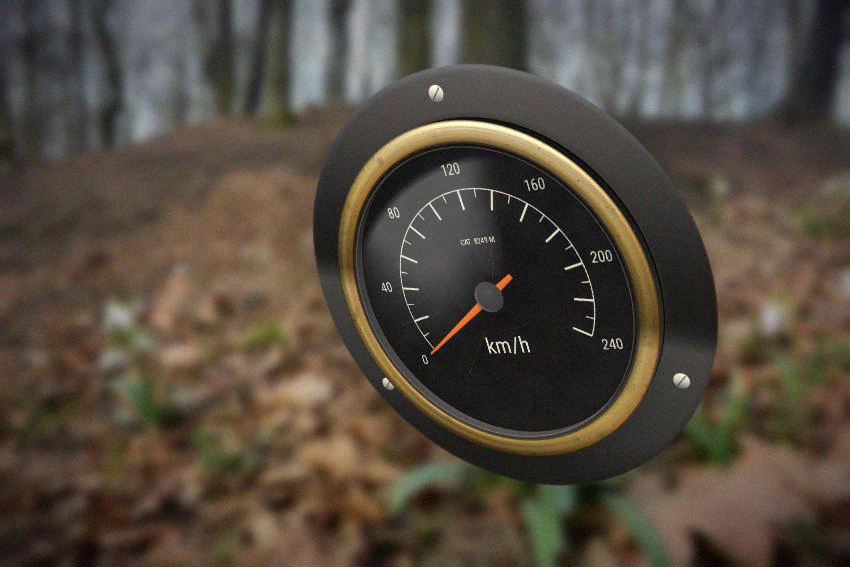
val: 0 km/h
